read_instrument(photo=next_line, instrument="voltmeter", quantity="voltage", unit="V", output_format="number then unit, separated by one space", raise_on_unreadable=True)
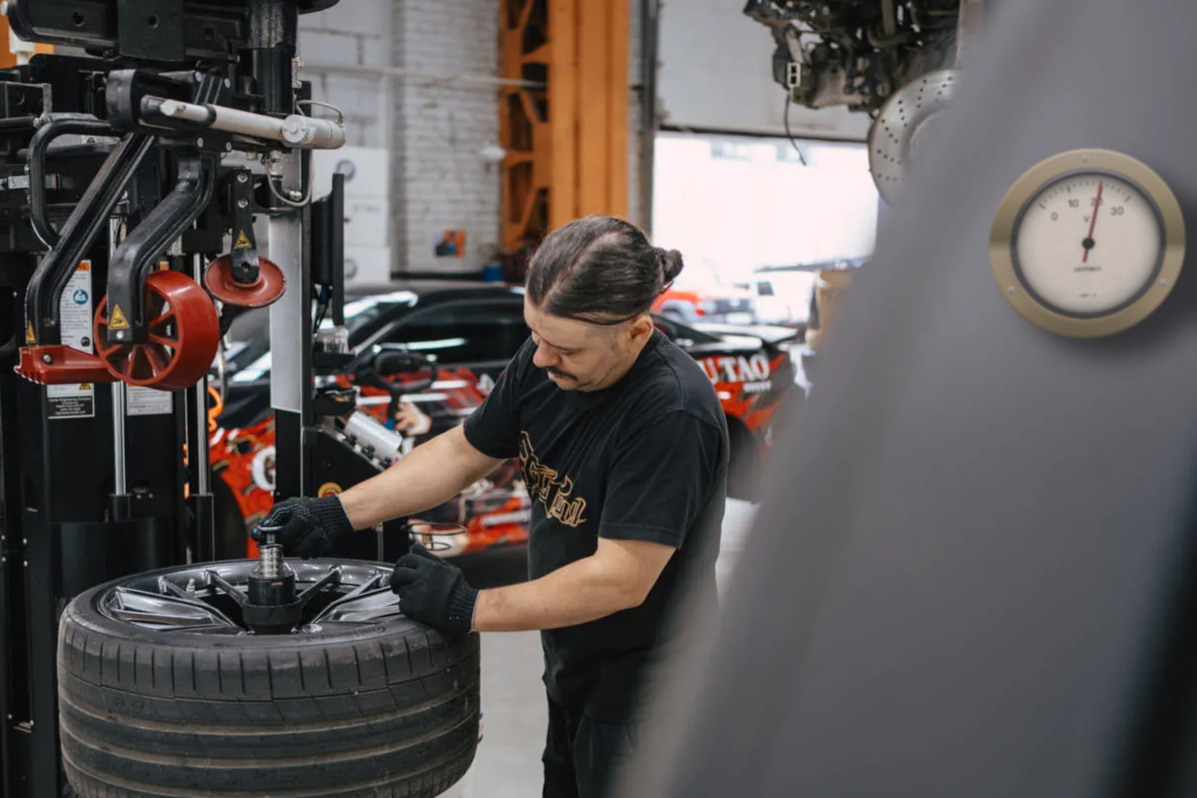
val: 20 V
